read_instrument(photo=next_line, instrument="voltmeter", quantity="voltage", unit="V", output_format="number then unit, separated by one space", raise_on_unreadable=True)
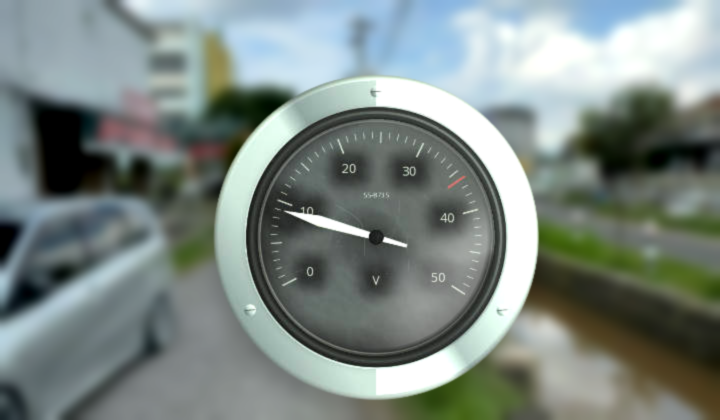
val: 9 V
